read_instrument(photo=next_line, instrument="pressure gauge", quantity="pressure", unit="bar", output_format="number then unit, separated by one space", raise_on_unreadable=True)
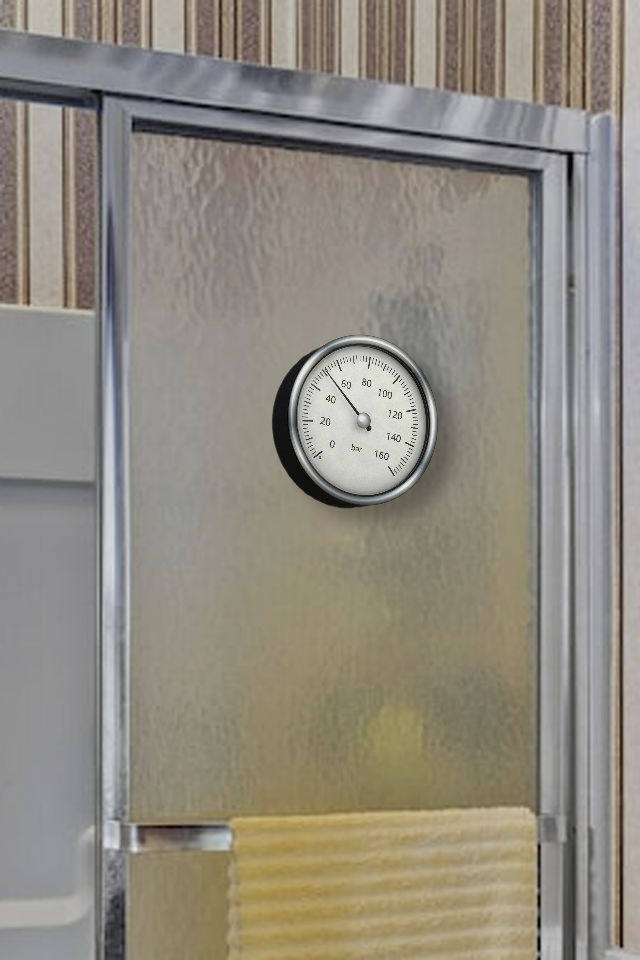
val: 50 bar
